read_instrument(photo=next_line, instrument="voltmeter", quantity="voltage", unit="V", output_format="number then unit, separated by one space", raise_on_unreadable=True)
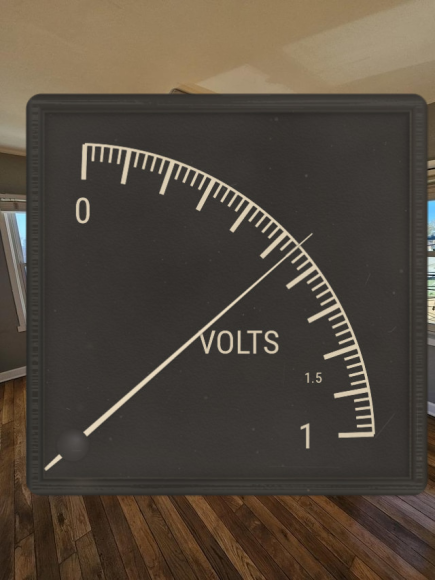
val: 0.54 V
